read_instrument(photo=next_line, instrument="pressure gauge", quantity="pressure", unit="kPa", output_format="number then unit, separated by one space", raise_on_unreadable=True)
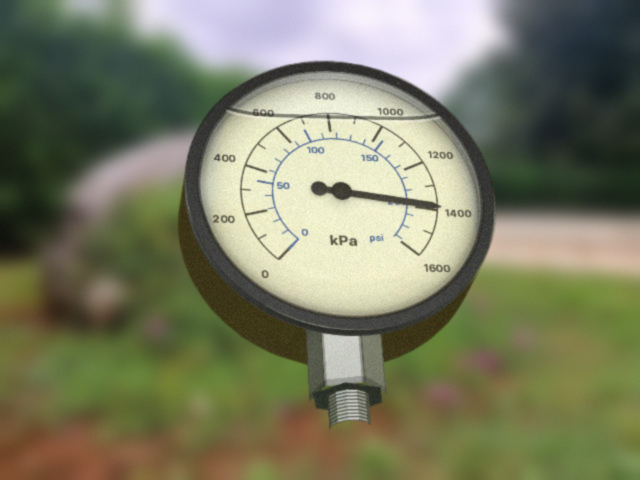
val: 1400 kPa
